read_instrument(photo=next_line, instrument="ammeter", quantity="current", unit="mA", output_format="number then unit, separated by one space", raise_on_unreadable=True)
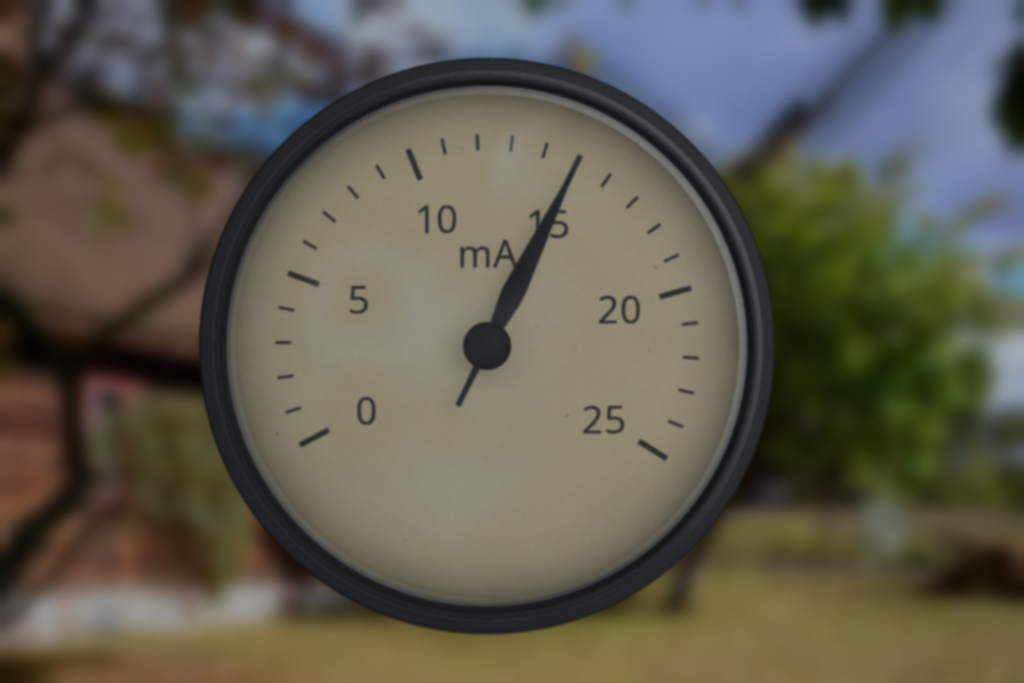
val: 15 mA
